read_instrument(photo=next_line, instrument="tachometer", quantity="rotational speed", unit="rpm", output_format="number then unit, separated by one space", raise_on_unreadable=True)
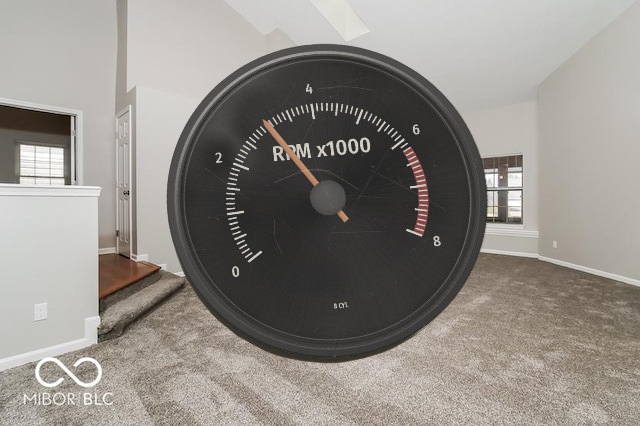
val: 3000 rpm
